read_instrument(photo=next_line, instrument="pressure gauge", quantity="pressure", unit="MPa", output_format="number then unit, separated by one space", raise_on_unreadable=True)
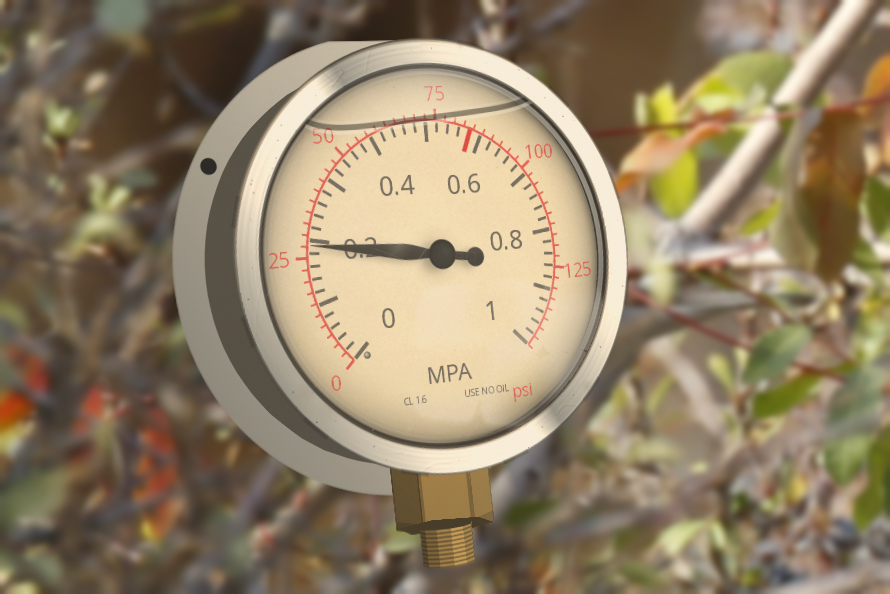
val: 0.19 MPa
